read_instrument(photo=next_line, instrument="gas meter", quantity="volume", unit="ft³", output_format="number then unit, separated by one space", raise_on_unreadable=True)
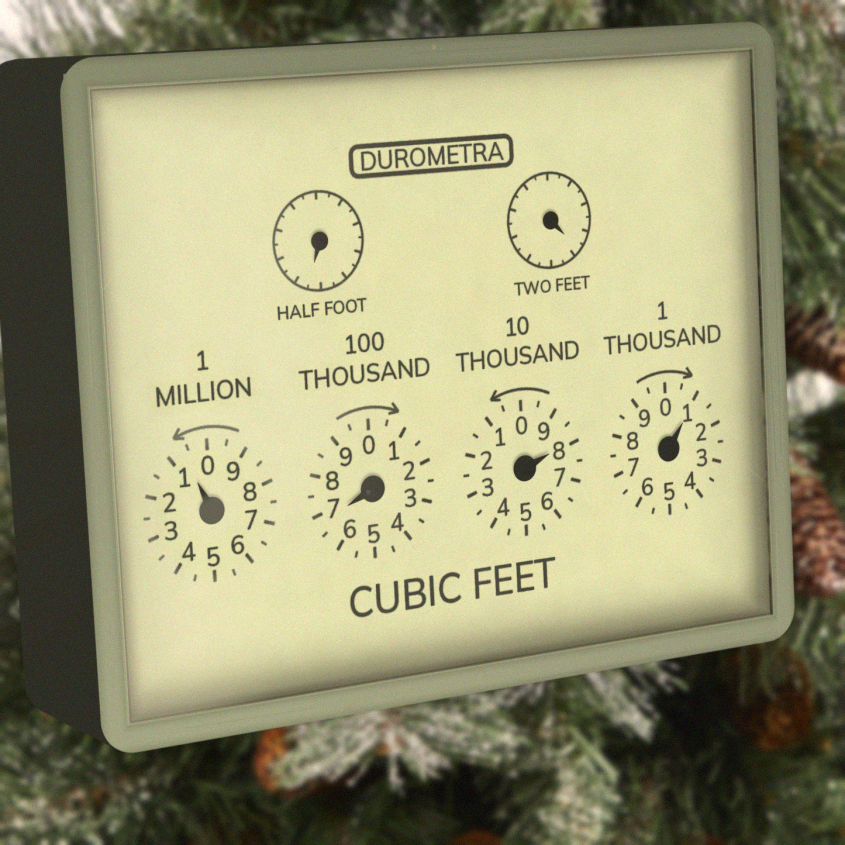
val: 68100 ft³
